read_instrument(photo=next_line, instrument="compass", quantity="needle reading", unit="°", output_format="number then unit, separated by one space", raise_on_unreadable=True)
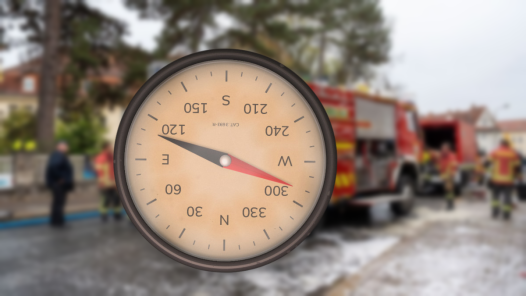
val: 290 °
